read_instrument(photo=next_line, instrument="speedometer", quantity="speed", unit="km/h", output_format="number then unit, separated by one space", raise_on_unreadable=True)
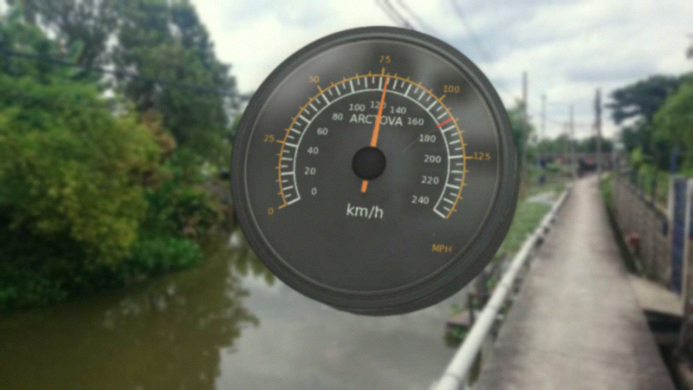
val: 125 km/h
